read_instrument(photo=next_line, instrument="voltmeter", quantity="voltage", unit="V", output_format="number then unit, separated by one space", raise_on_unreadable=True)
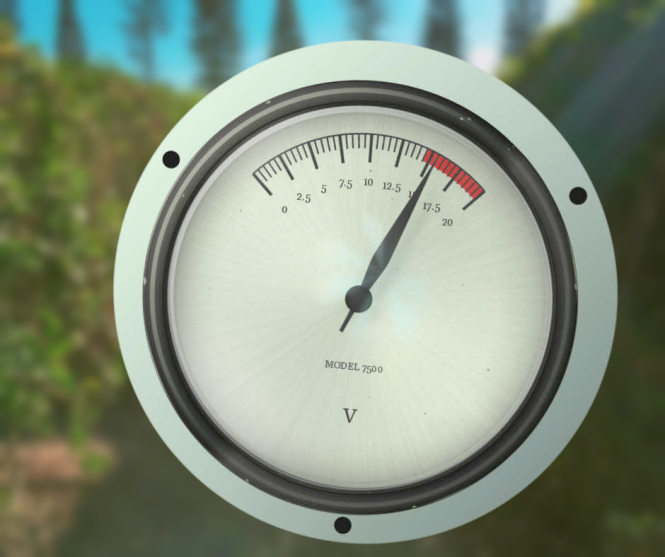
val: 15.5 V
